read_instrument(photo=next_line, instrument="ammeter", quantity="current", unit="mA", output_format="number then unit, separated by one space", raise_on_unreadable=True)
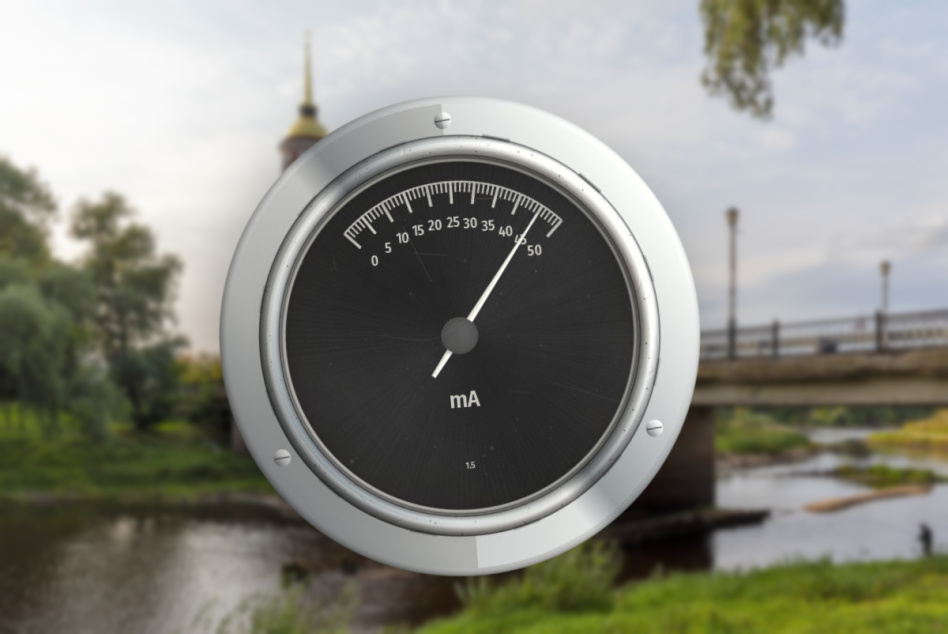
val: 45 mA
